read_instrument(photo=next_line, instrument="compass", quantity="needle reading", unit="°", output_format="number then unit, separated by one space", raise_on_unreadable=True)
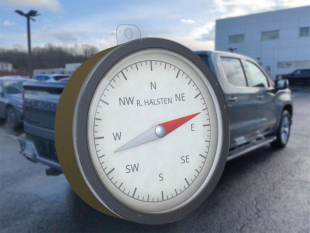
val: 75 °
